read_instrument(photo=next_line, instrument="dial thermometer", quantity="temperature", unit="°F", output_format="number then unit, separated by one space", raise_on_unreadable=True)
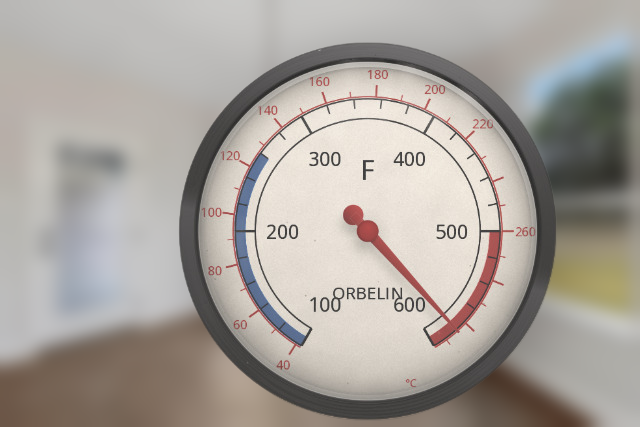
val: 580 °F
